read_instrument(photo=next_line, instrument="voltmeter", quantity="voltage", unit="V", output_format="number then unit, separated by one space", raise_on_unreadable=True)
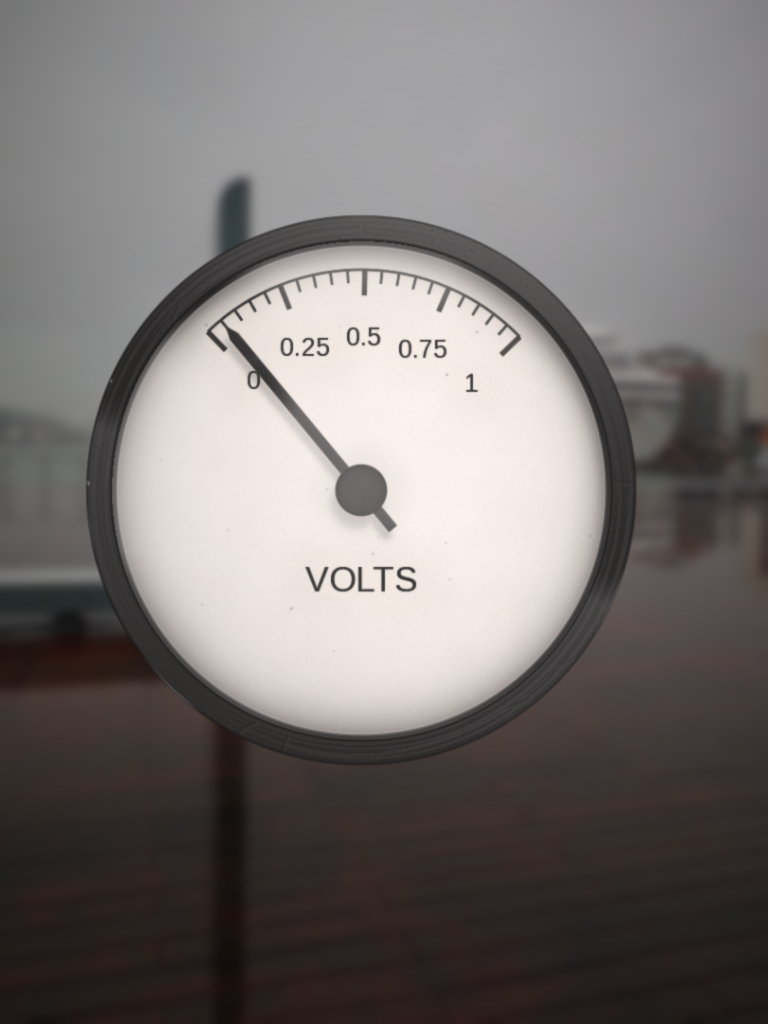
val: 0.05 V
